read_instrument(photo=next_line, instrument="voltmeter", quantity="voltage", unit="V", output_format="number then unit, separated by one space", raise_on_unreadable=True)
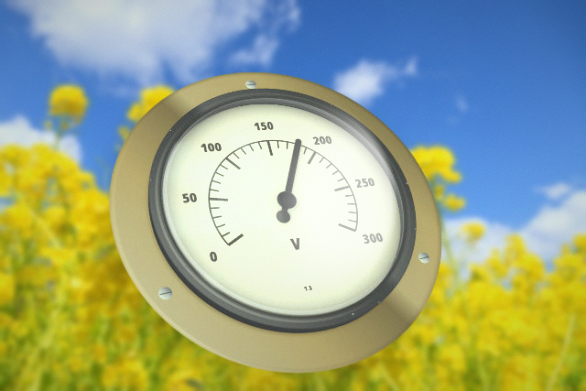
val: 180 V
